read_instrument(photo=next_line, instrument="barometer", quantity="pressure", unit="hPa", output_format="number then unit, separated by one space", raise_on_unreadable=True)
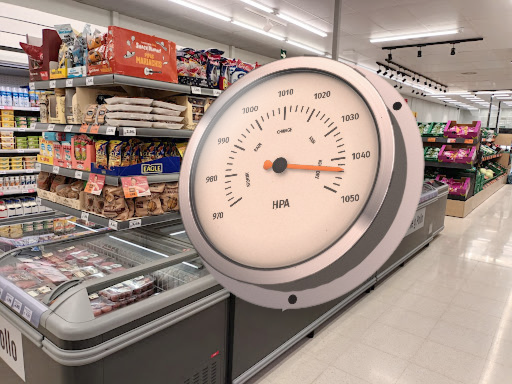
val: 1044 hPa
